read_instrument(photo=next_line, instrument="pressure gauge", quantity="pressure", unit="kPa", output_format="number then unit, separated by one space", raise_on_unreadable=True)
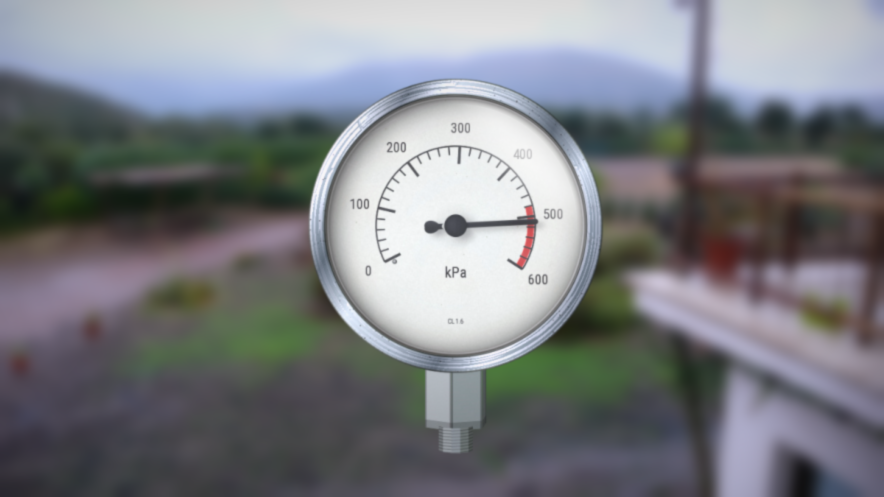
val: 510 kPa
